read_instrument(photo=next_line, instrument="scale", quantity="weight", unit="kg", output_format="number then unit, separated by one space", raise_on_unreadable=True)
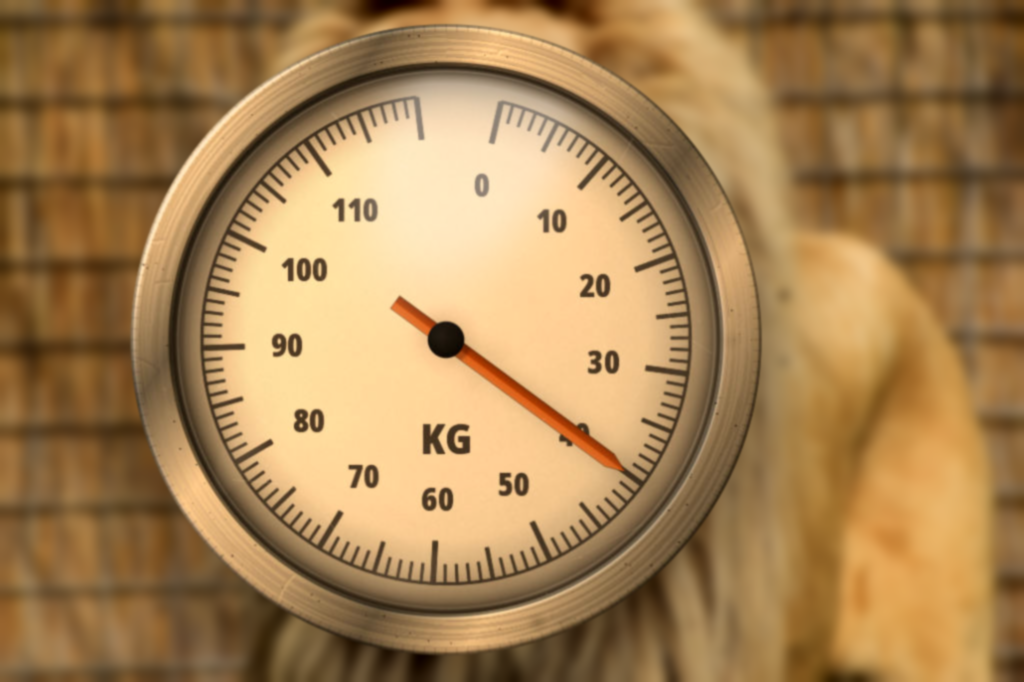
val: 40 kg
